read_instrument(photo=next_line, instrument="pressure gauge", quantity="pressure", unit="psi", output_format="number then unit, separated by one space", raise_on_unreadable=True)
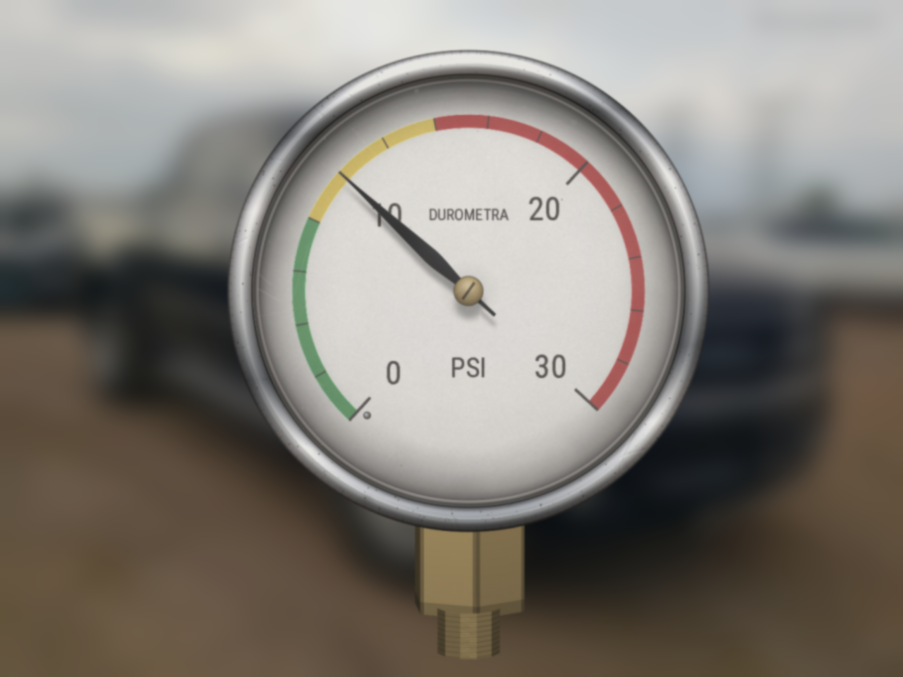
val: 10 psi
